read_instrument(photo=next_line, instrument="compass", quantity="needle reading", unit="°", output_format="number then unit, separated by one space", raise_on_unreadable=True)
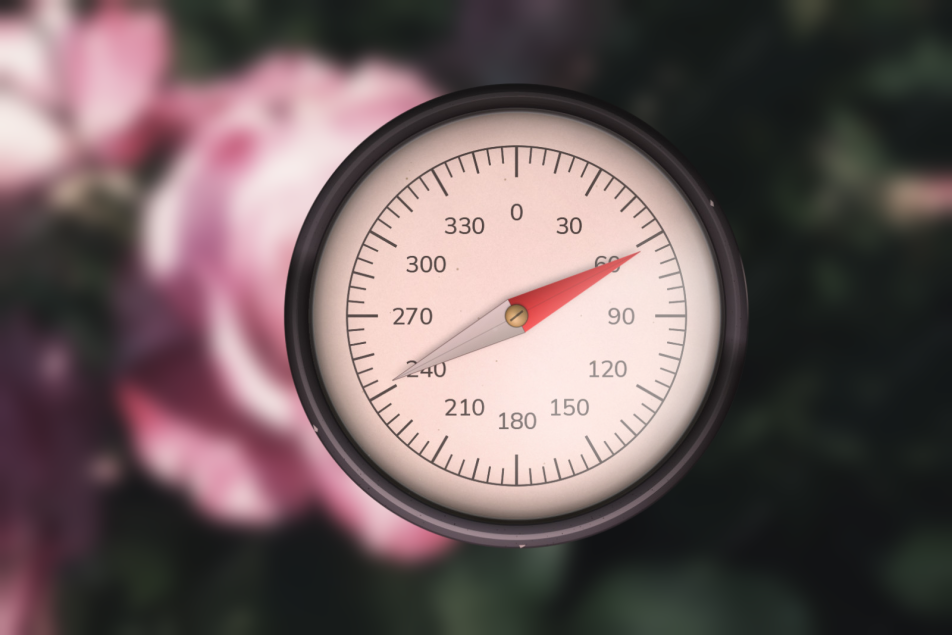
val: 62.5 °
